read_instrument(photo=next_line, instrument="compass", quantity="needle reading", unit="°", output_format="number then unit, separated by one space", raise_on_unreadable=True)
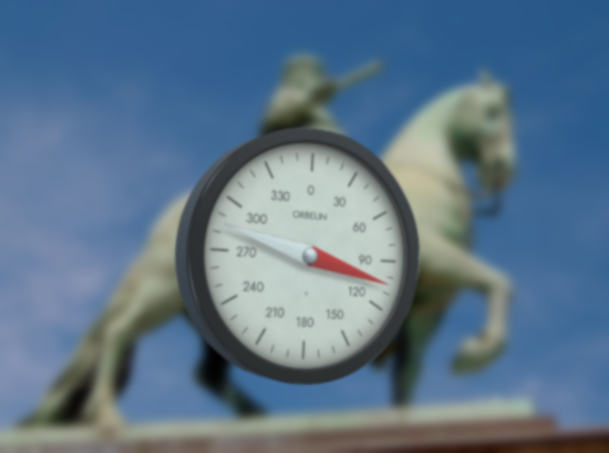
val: 105 °
